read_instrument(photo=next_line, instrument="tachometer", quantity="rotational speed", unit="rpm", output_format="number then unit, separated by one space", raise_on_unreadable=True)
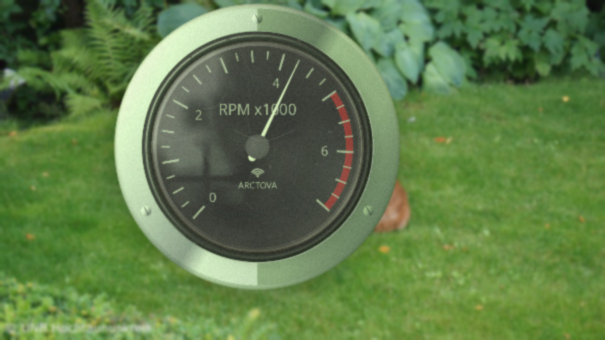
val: 4250 rpm
